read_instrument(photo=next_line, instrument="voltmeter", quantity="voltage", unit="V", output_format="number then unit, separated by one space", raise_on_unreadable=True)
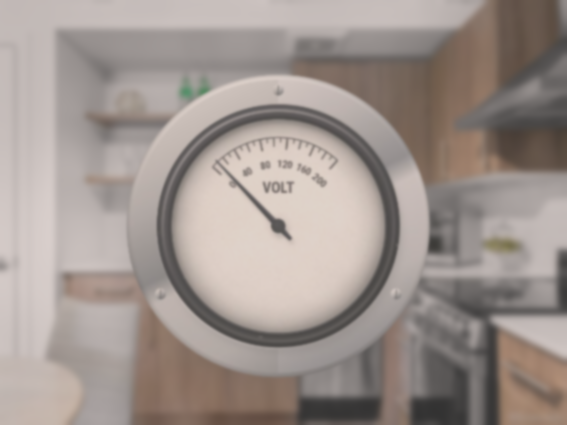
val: 10 V
